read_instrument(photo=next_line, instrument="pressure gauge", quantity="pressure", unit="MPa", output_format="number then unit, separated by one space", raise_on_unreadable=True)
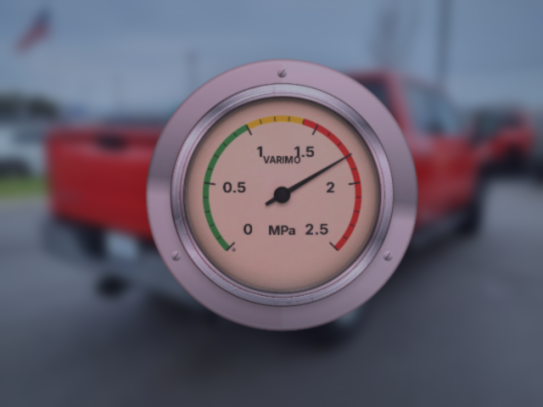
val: 1.8 MPa
